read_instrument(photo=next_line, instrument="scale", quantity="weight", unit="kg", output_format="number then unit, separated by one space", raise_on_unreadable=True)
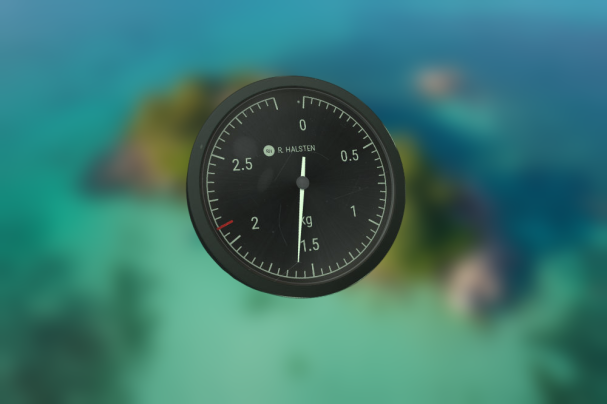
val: 1.6 kg
